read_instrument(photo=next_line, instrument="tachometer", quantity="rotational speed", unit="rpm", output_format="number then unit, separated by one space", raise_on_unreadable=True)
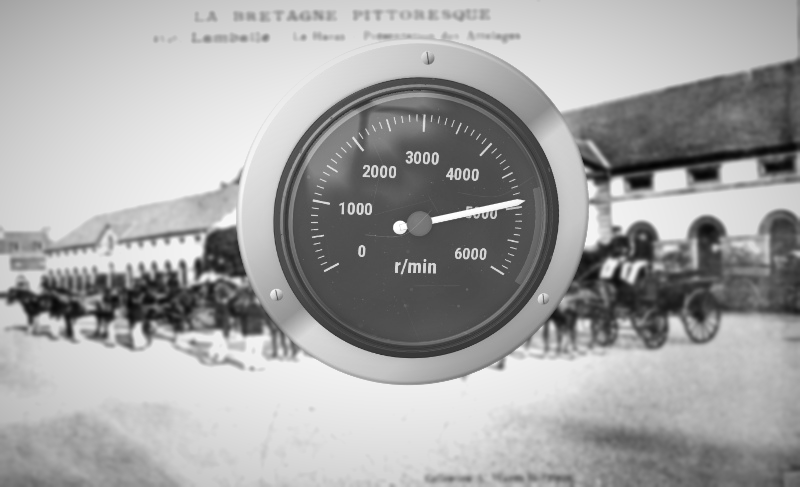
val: 4900 rpm
